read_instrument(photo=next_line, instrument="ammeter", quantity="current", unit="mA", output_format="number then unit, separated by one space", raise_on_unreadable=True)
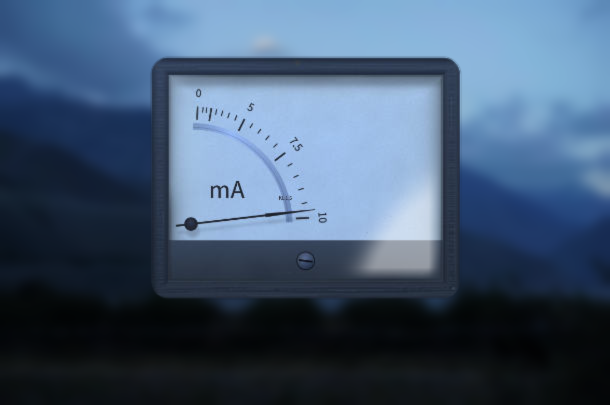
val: 9.75 mA
